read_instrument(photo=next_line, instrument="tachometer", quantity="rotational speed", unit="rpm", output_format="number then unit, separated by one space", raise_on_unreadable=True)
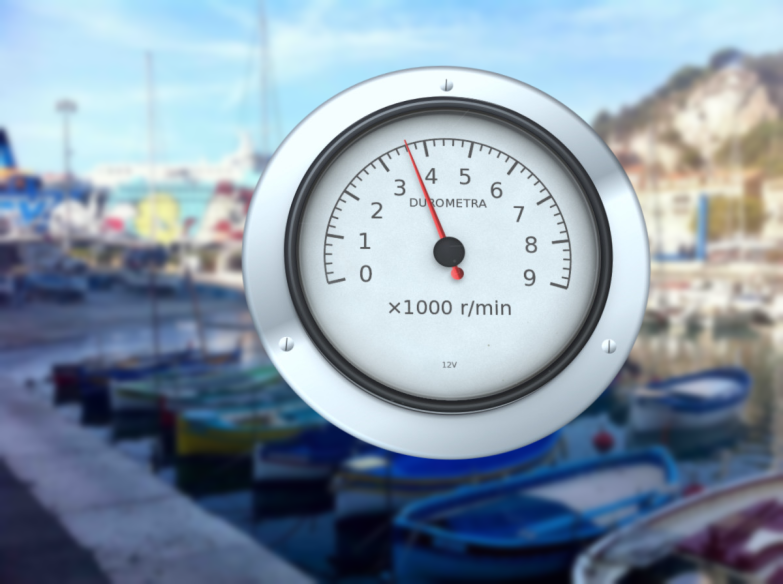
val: 3600 rpm
